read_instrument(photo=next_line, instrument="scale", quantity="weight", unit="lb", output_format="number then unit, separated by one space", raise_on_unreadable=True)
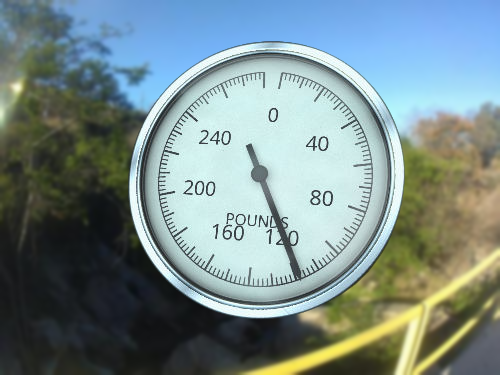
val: 118 lb
